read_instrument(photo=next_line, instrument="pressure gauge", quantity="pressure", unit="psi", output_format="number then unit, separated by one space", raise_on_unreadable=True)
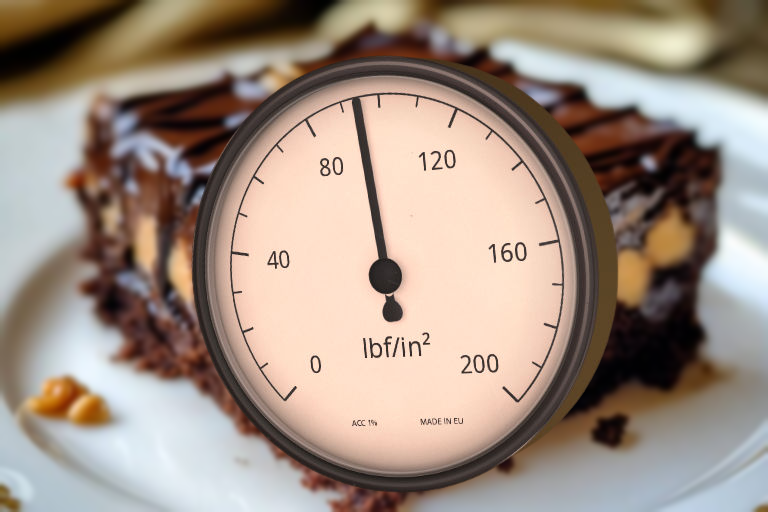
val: 95 psi
